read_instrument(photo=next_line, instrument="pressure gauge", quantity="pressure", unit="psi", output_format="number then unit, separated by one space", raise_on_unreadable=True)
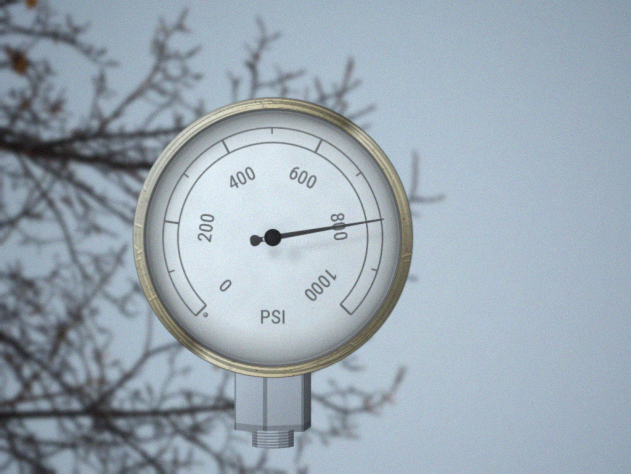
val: 800 psi
